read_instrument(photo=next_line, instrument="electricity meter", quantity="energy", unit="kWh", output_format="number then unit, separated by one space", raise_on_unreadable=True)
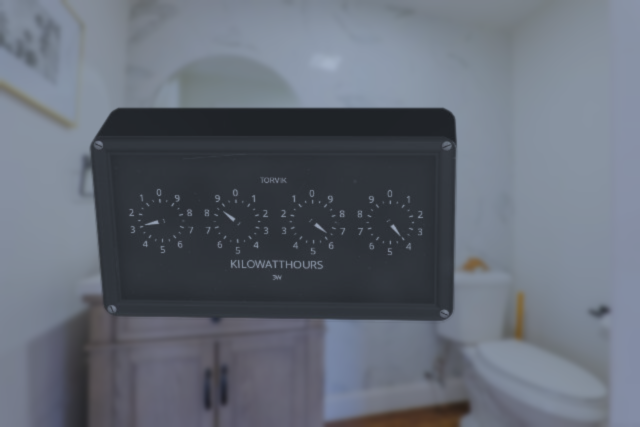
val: 2864 kWh
